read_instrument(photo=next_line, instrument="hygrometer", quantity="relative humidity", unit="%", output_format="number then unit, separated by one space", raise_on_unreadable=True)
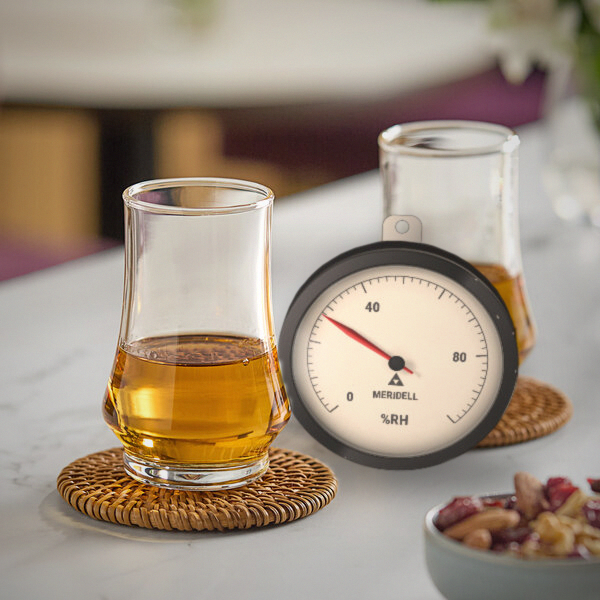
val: 28 %
